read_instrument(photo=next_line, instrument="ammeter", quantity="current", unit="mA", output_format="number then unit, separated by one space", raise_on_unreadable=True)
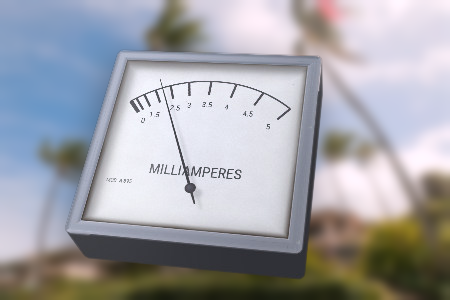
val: 2.25 mA
